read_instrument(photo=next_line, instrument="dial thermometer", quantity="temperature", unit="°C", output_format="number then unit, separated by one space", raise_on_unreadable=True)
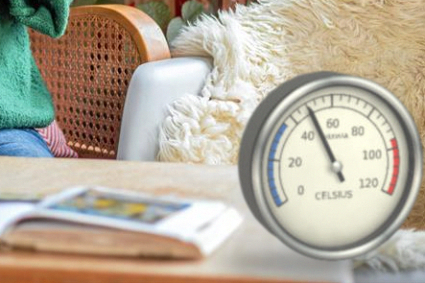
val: 48 °C
